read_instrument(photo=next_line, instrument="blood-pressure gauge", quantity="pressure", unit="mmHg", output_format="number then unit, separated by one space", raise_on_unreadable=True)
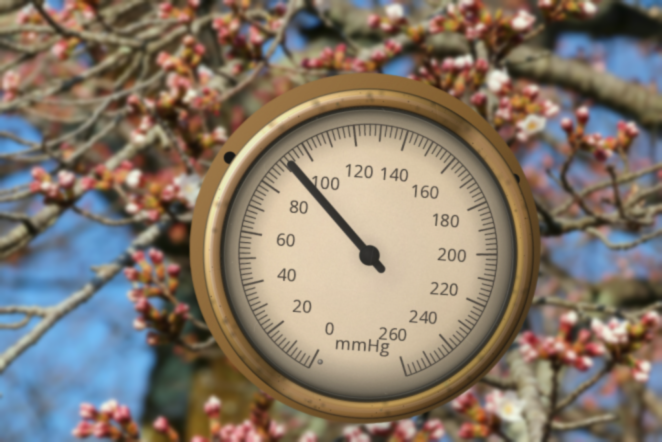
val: 92 mmHg
